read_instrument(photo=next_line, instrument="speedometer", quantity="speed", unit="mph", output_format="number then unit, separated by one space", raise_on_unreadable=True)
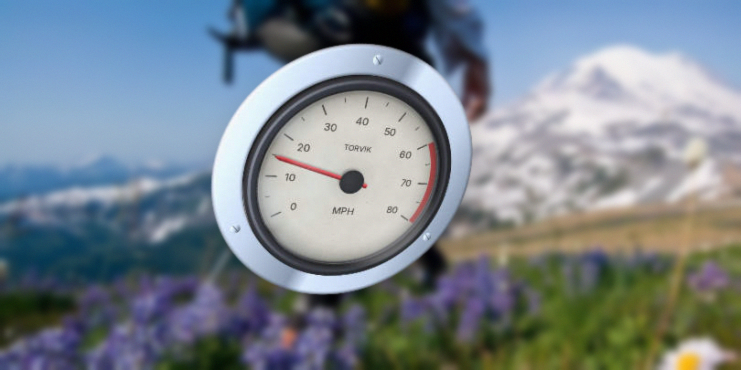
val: 15 mph
